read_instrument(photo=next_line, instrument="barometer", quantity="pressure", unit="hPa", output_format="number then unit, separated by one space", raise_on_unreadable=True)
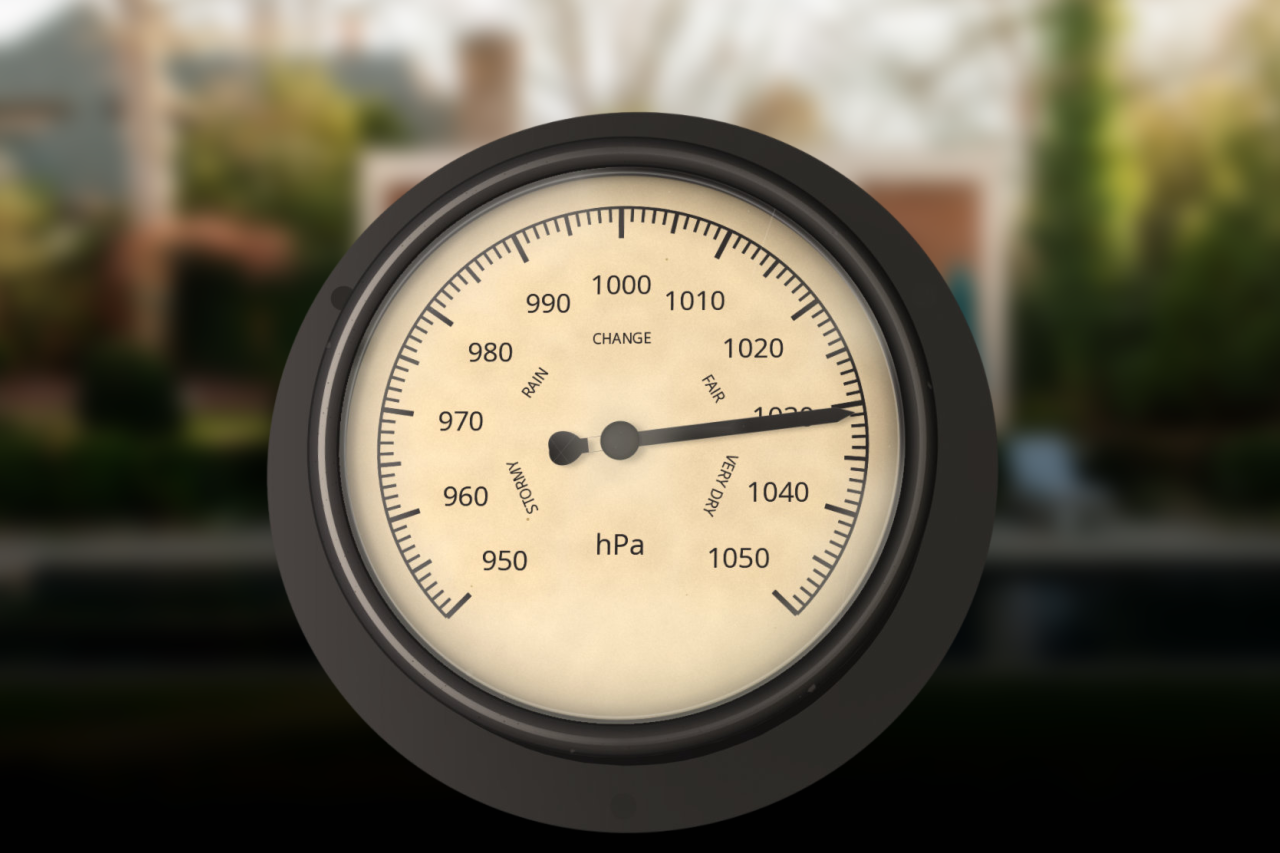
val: 1031 hPa
